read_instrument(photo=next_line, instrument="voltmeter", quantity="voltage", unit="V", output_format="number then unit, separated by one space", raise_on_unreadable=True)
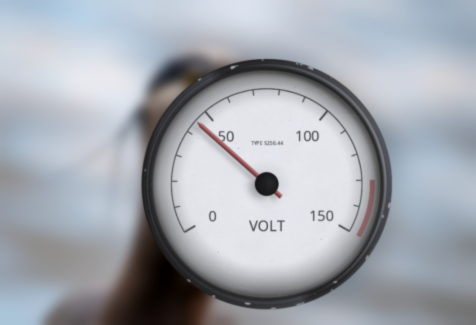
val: 45 V
